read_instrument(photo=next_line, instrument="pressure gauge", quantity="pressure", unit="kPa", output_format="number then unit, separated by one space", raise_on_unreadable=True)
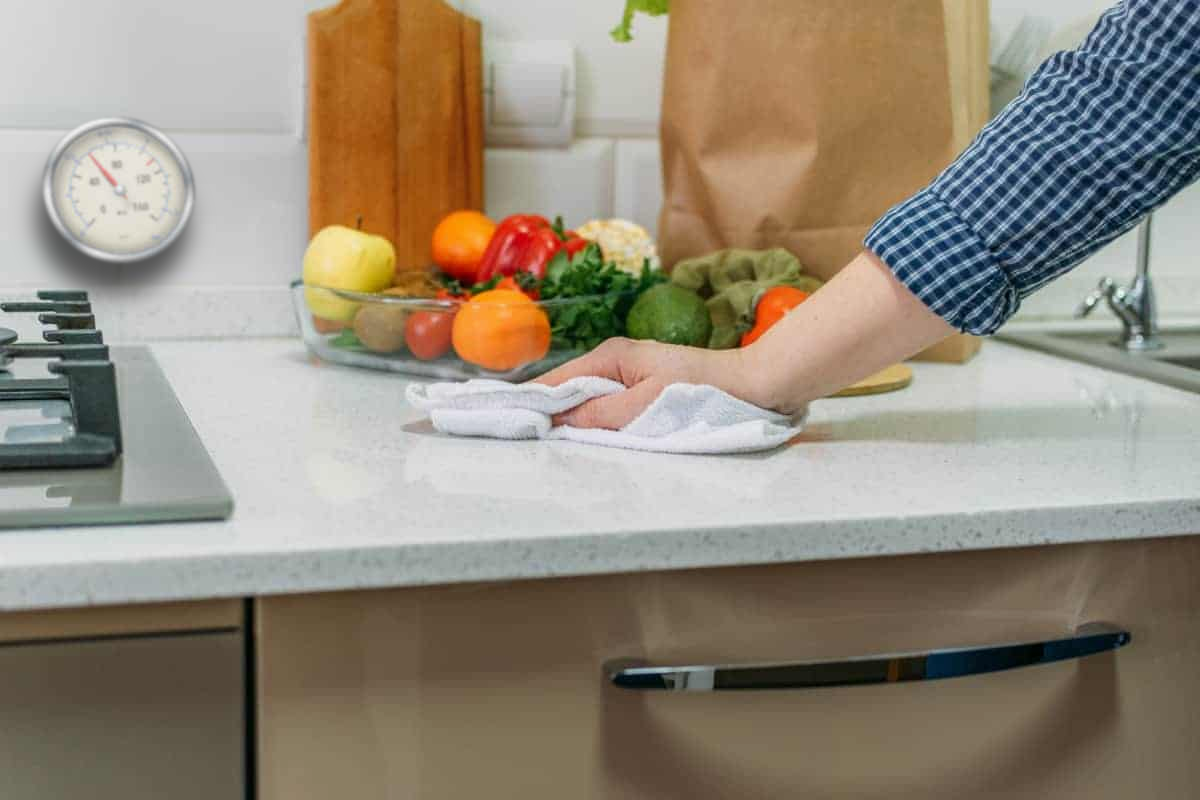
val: 60 kPa
